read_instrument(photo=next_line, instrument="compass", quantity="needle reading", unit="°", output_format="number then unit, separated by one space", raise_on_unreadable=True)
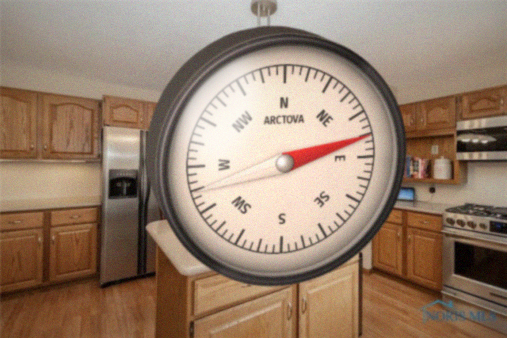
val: 75 °
